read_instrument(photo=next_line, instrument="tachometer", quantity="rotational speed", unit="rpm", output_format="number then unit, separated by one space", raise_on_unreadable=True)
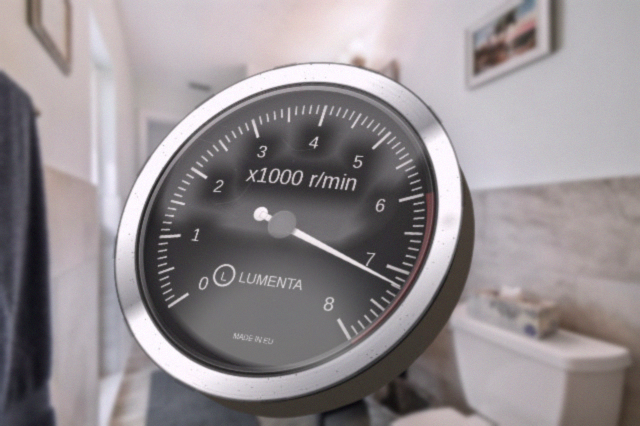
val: 7200 rpm
